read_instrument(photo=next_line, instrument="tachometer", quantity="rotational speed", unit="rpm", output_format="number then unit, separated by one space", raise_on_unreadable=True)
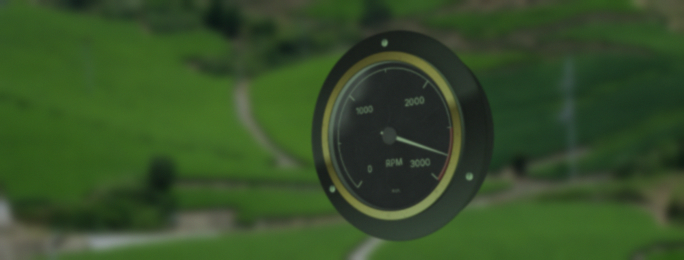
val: 2750 rpm
